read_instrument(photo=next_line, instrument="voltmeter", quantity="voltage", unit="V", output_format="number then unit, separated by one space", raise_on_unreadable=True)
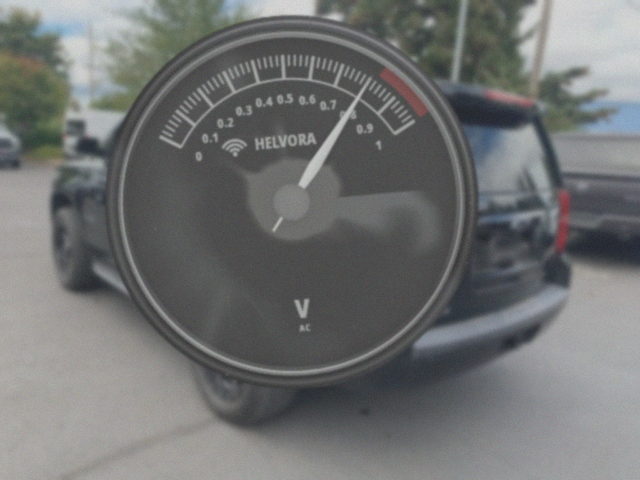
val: 0.8 V
